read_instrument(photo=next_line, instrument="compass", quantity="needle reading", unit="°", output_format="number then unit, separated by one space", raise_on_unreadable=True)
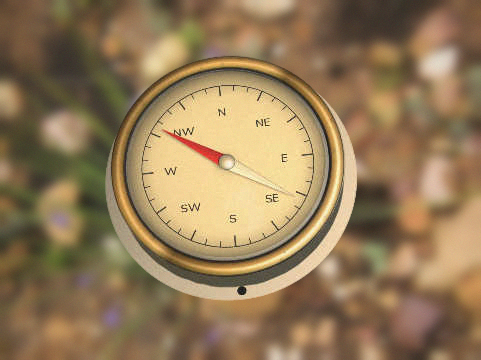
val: 305 °
